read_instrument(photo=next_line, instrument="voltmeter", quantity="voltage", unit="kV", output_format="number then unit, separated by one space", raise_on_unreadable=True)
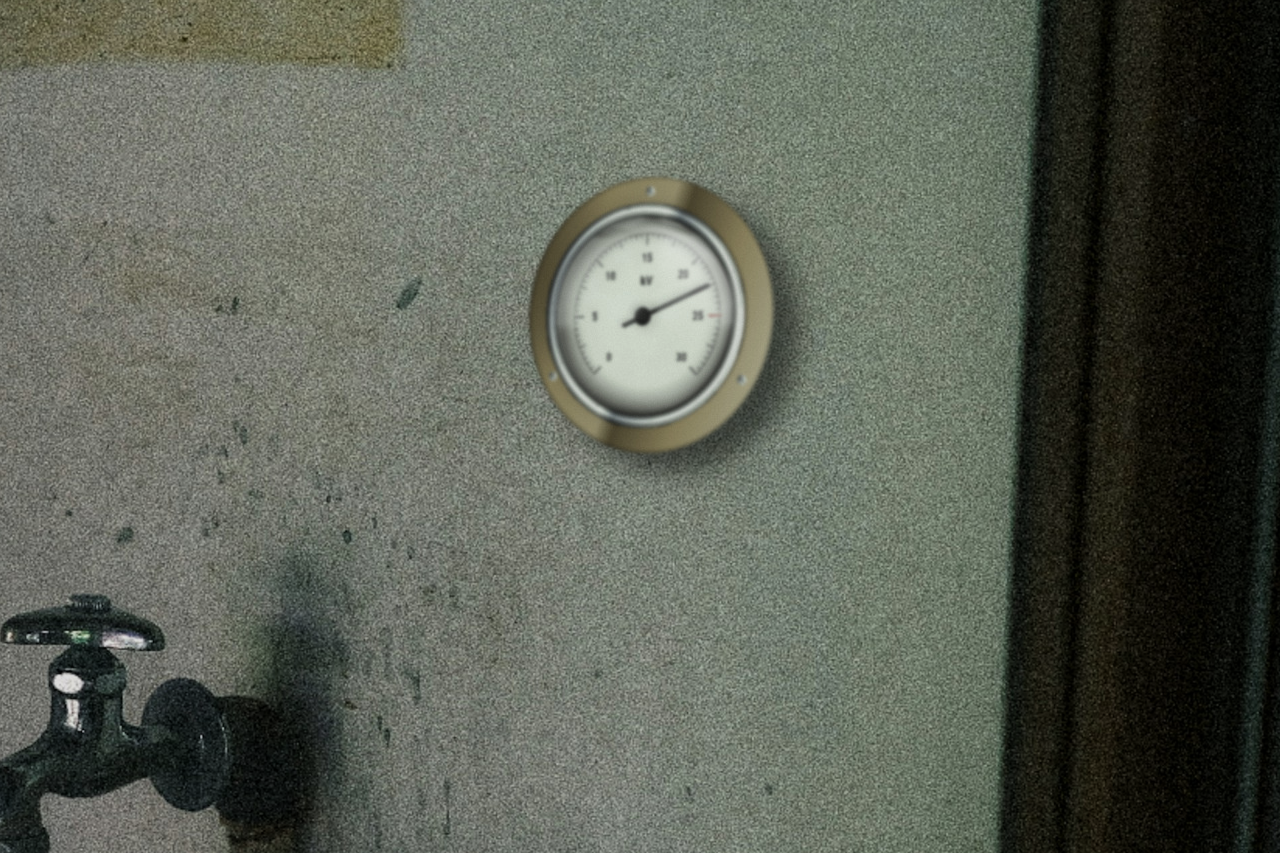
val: 22.5 kV
